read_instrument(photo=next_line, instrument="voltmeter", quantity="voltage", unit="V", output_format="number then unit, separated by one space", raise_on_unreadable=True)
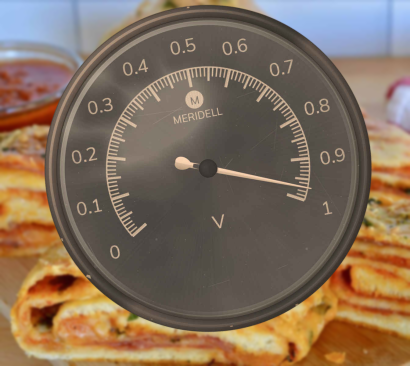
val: 0.97 V
